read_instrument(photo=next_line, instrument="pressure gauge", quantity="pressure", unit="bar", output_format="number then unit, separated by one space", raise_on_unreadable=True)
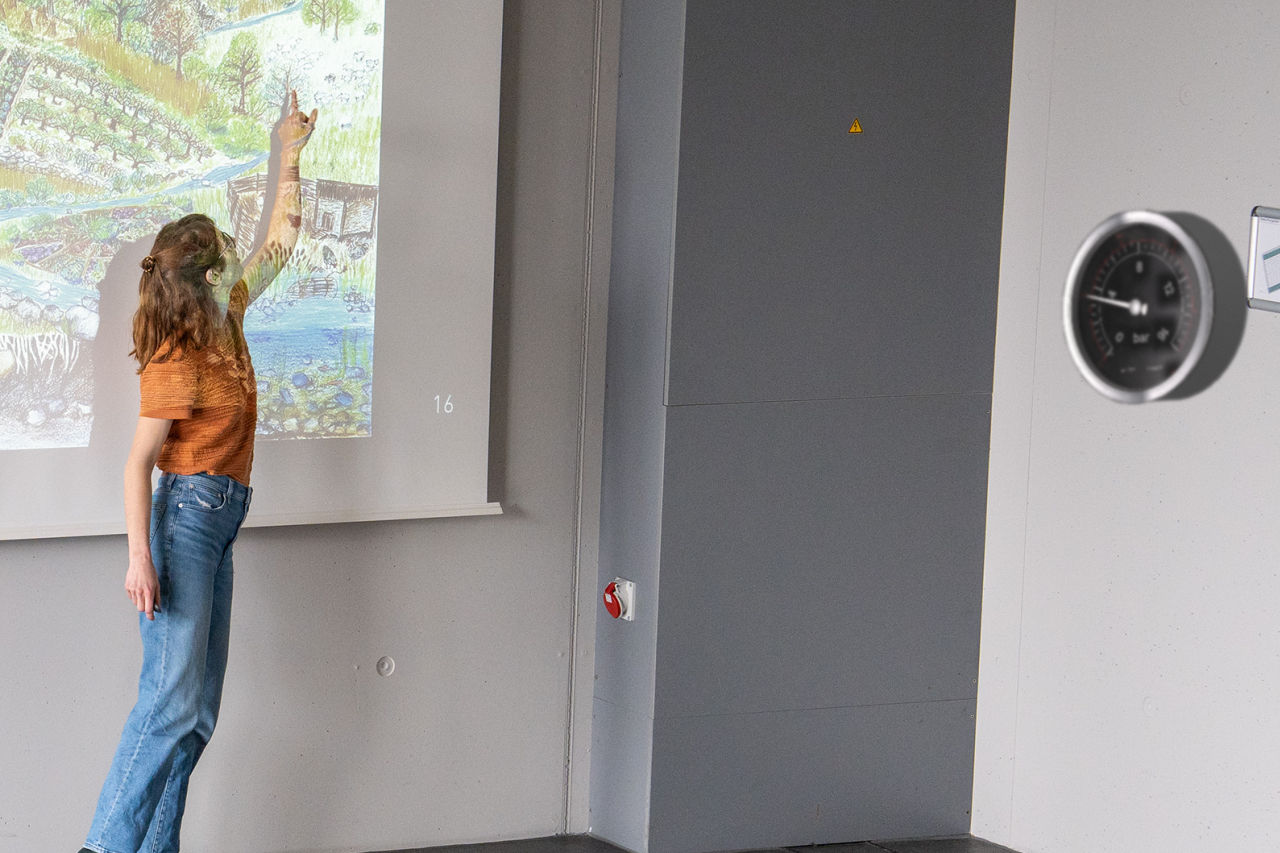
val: 3.5 bar
